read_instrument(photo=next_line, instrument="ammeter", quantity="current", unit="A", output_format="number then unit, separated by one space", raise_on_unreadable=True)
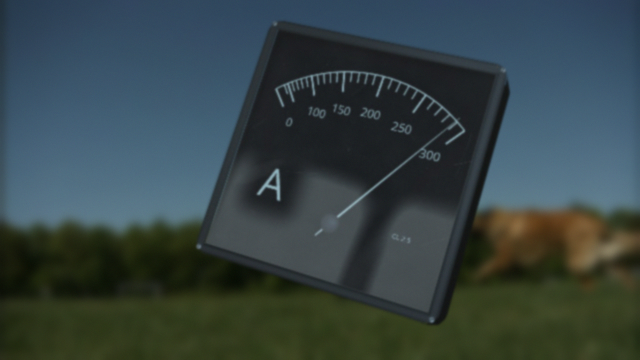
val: 290 A
